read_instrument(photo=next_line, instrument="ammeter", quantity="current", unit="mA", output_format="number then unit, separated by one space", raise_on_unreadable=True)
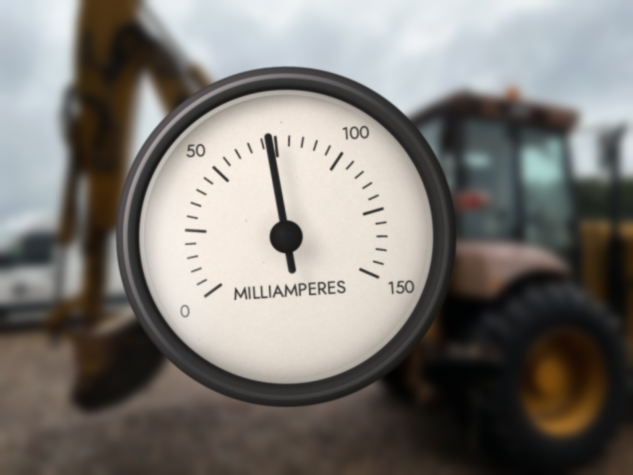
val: 72.5 mA
